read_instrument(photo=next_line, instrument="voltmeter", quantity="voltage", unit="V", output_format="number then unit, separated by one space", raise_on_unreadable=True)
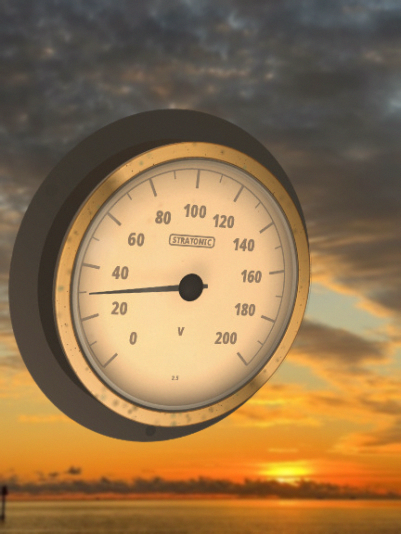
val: 30 V
